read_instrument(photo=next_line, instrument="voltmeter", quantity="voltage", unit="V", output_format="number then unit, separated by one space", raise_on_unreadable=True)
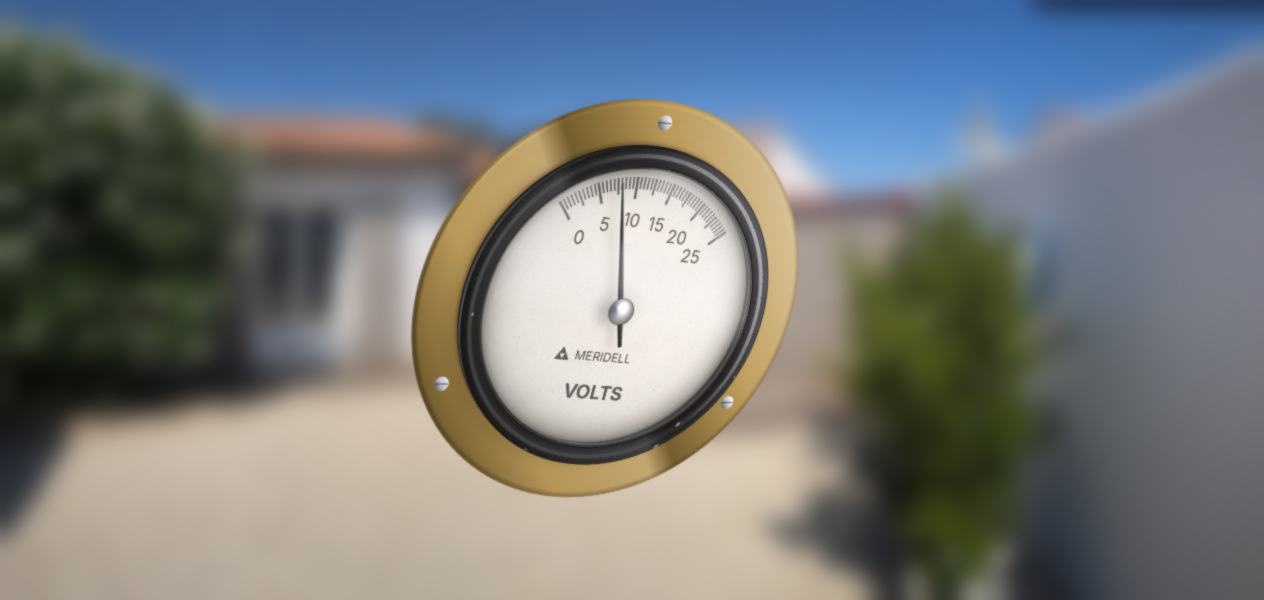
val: 7.5 V
